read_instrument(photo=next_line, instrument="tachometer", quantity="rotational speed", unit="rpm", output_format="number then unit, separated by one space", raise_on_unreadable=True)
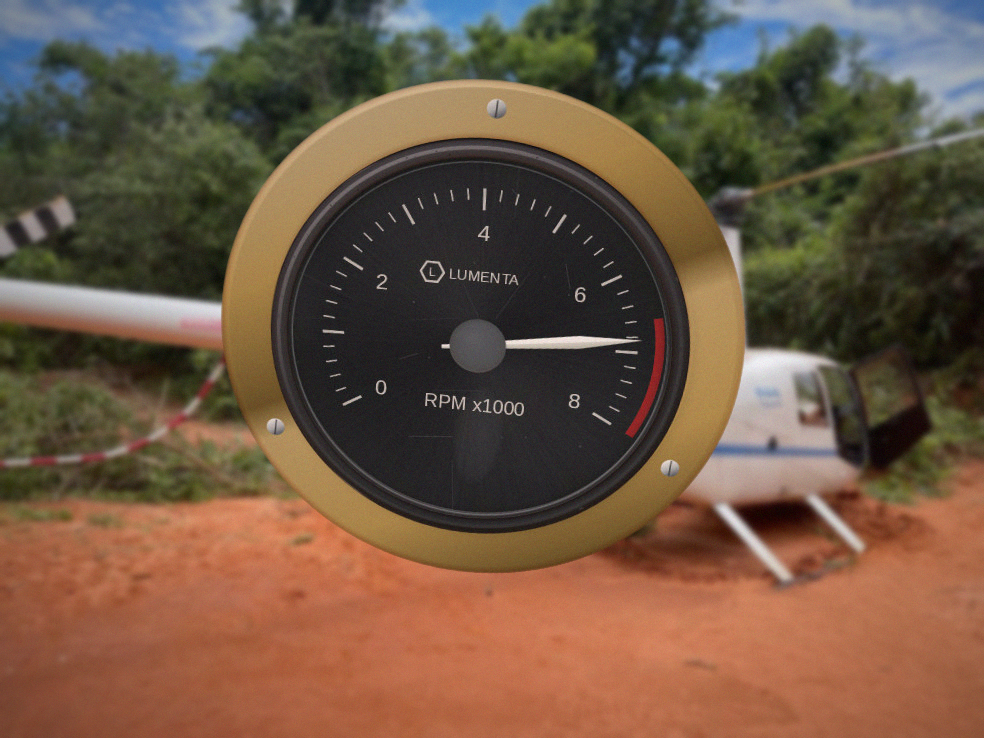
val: 6800 rpm
